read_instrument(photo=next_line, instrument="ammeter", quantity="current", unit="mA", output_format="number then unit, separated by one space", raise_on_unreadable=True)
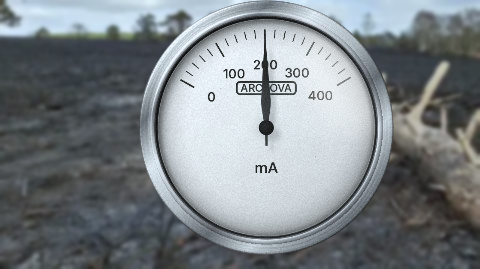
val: 200 mA
